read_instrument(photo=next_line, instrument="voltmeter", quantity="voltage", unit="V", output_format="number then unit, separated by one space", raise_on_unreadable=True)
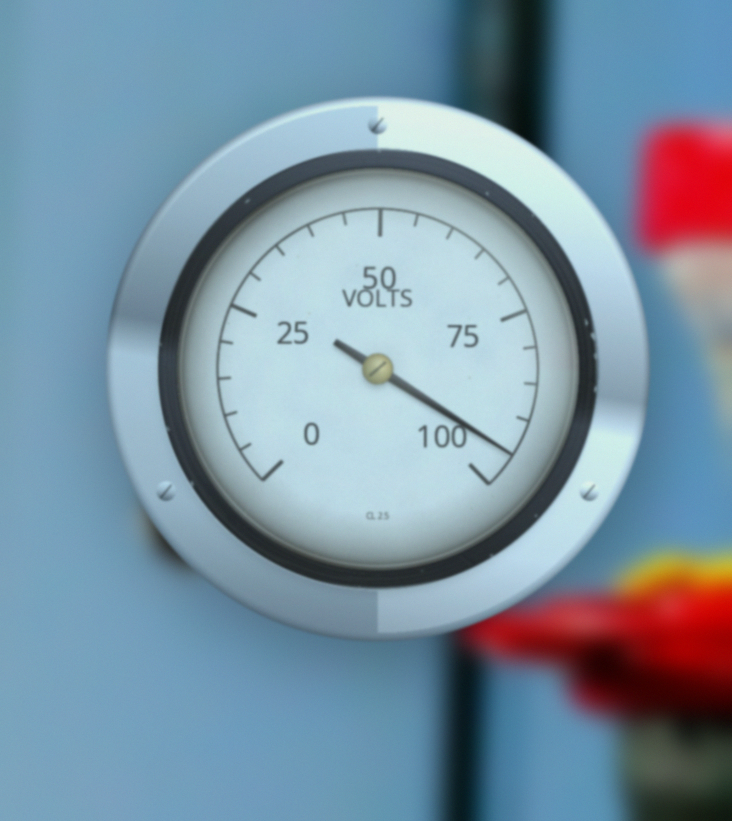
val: 95 V
